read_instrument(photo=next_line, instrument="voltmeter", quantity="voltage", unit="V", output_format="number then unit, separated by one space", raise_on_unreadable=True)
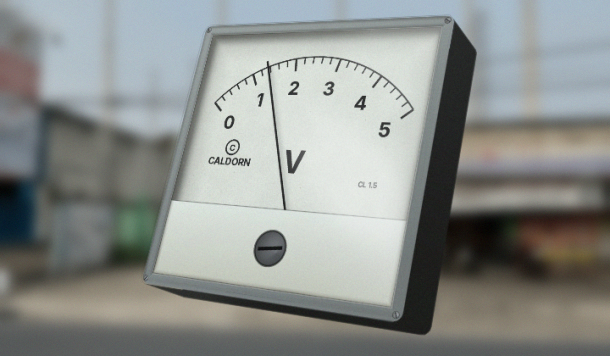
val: 1.4 V
